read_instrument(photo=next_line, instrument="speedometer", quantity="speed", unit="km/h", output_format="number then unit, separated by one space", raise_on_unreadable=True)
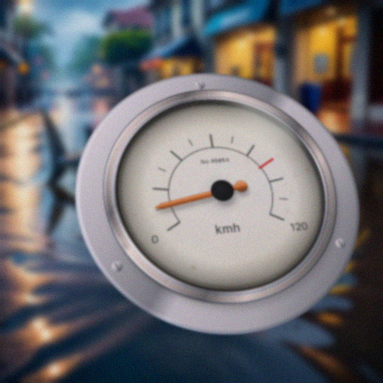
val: 10 km/h
